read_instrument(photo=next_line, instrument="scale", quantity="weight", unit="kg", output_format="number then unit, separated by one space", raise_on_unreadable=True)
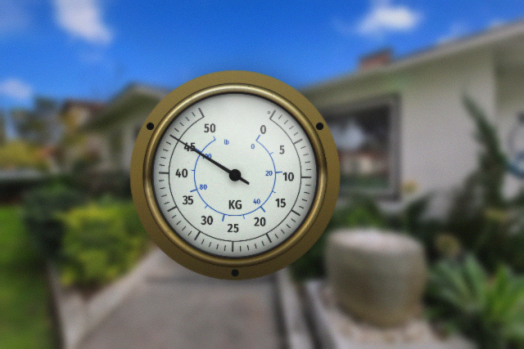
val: 45 kg
